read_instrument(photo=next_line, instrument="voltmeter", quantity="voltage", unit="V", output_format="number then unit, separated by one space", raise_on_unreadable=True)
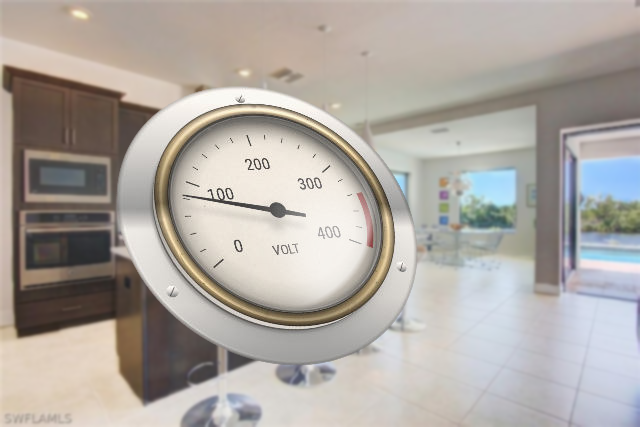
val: 80 V
